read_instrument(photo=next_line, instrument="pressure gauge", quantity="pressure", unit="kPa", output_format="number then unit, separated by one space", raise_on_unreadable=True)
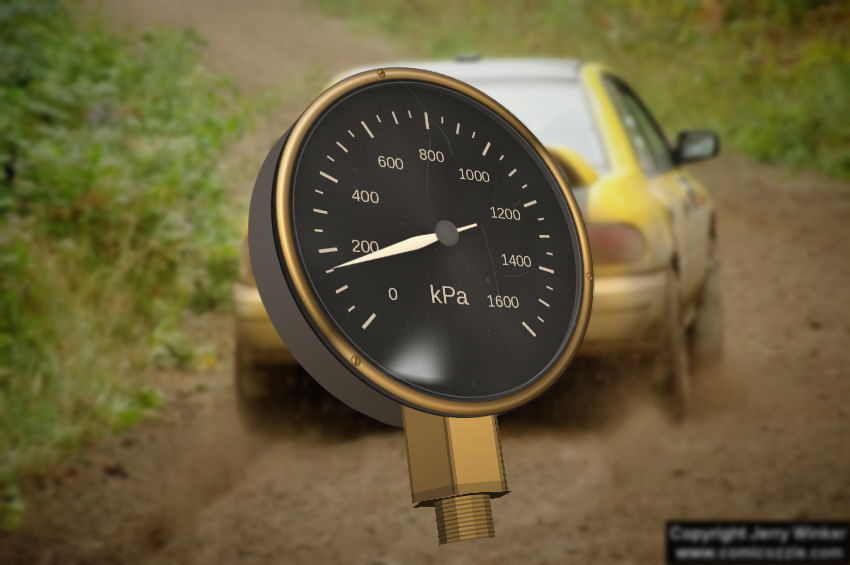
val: 150 kPa
